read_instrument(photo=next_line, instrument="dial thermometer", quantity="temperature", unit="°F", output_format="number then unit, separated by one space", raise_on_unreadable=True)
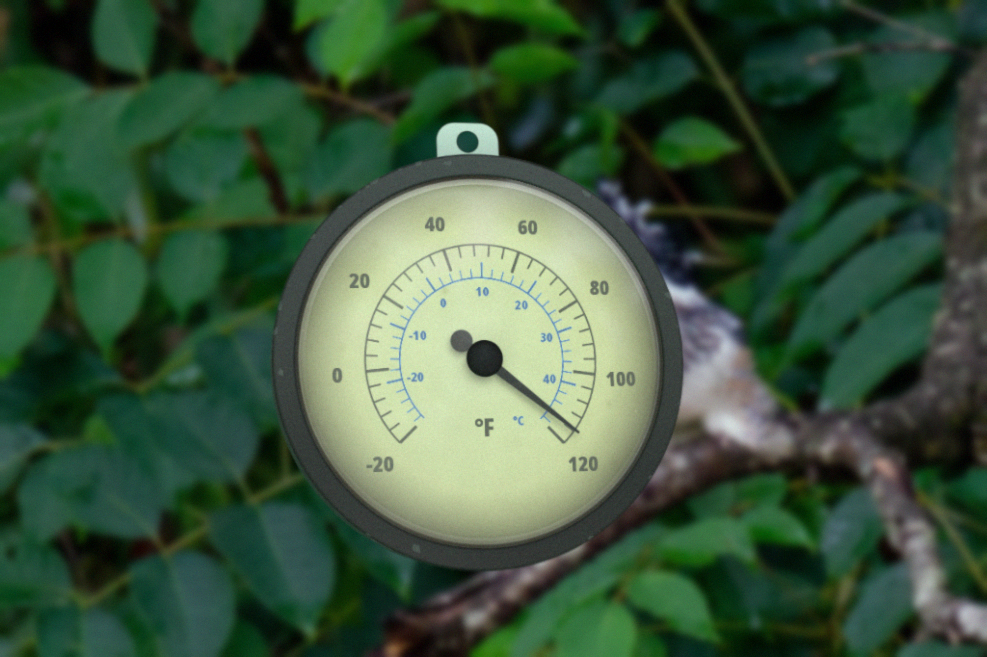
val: 116 °F
